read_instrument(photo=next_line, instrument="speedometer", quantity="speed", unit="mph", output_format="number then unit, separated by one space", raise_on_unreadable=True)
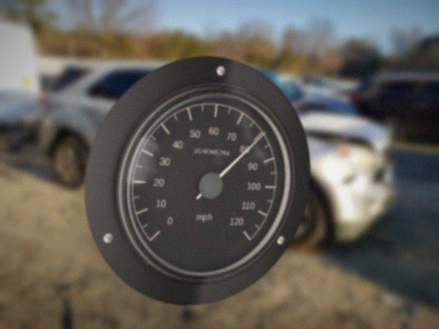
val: 80 mph
